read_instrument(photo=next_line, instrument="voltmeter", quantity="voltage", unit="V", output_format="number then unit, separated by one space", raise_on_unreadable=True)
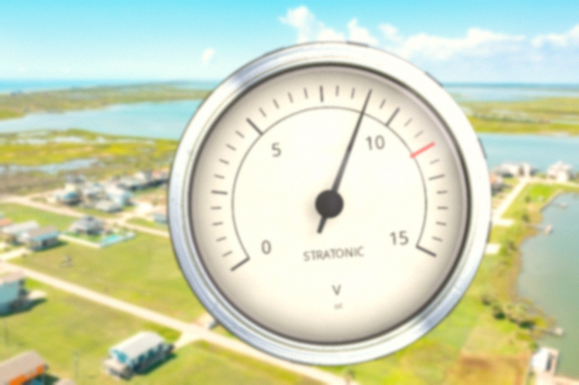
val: 9 V
